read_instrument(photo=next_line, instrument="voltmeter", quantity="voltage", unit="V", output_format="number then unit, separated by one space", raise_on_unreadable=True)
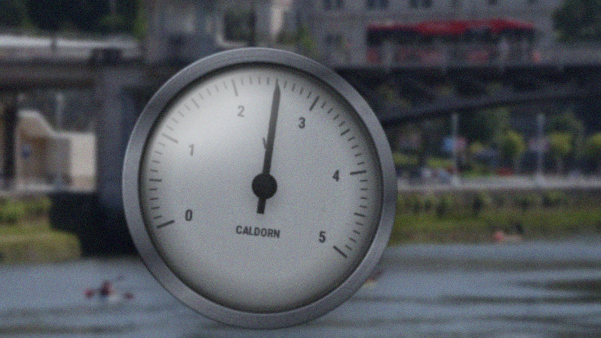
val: 2.5 V
